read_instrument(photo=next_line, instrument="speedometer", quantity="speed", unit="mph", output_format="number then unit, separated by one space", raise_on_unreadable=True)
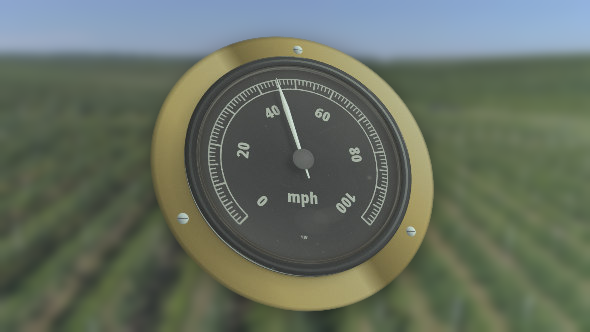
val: 45 mph
